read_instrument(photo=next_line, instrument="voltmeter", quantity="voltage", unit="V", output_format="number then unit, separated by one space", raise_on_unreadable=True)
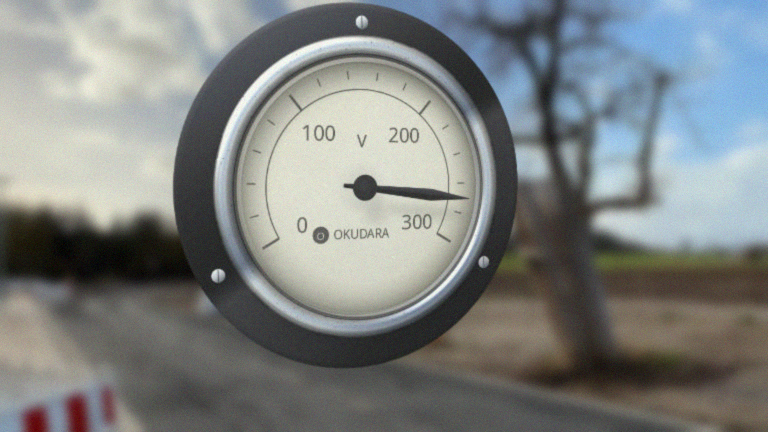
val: 270 V
